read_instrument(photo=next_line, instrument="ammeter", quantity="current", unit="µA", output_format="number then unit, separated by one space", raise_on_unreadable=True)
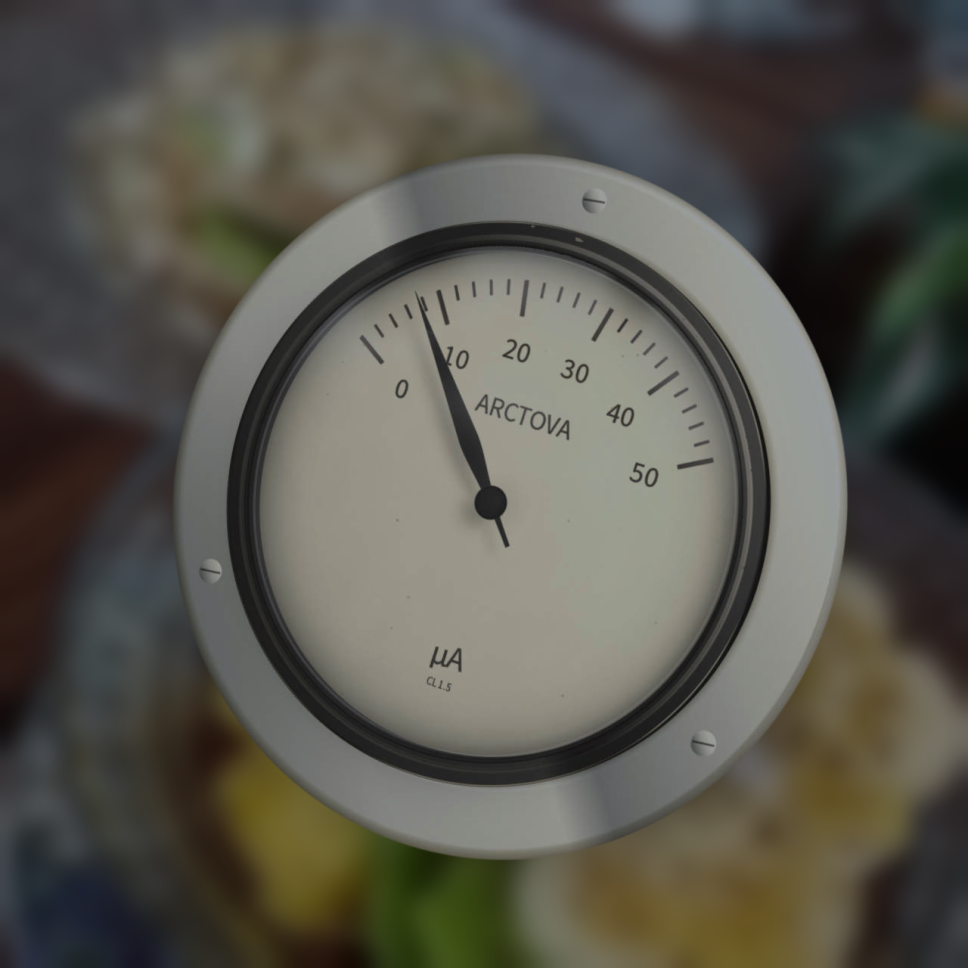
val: 8 µA
